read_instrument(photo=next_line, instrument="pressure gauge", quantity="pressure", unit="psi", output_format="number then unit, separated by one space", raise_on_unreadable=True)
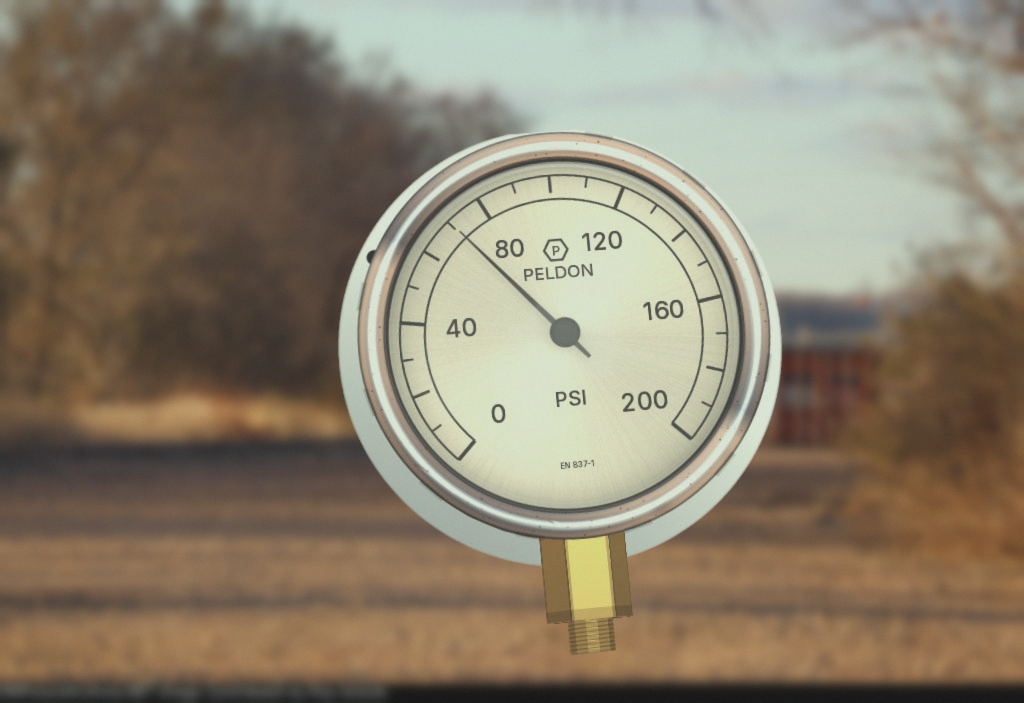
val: 70 psi
